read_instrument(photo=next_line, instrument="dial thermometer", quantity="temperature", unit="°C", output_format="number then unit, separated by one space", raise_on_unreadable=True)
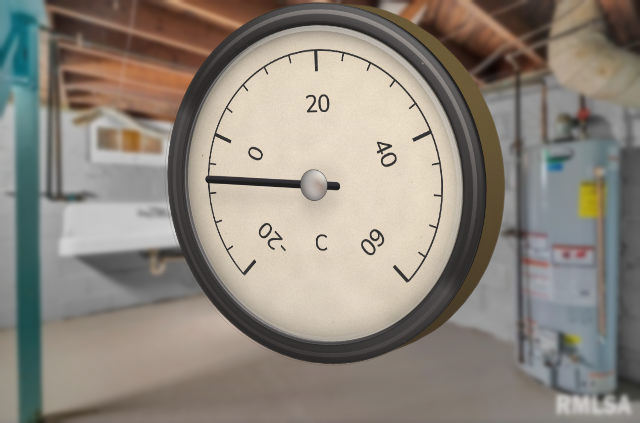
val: -6 °C
